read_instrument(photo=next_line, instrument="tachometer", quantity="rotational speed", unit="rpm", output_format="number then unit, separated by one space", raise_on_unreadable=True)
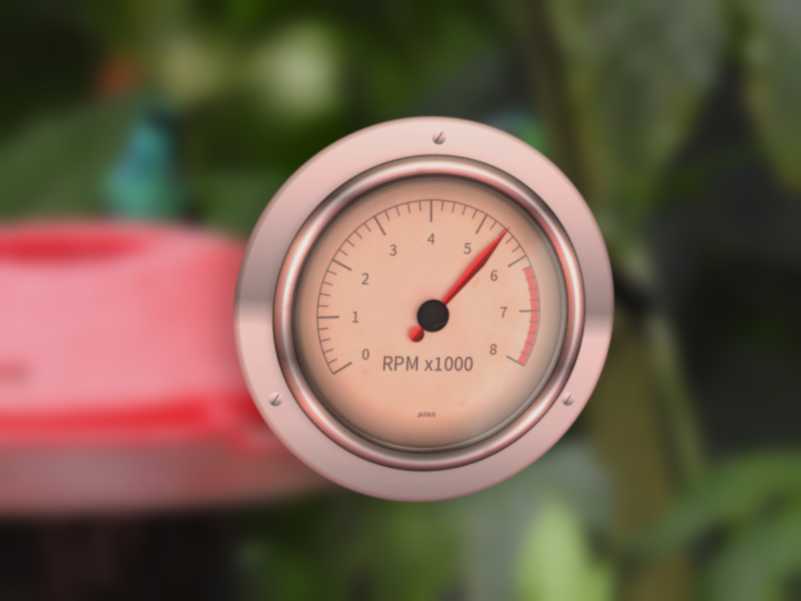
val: 5400 rpm
